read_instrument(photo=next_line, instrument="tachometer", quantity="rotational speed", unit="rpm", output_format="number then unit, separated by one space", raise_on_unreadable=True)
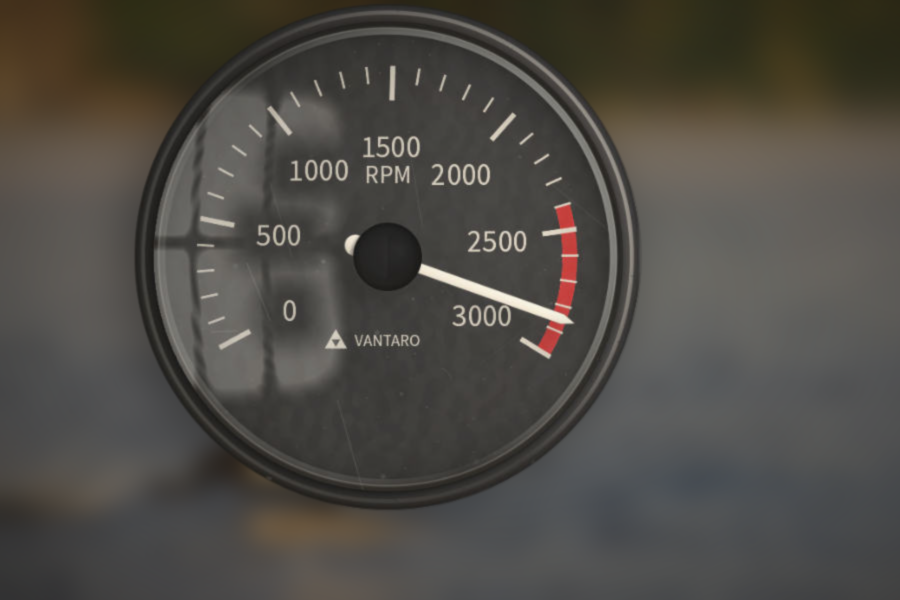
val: 2850 rpm
